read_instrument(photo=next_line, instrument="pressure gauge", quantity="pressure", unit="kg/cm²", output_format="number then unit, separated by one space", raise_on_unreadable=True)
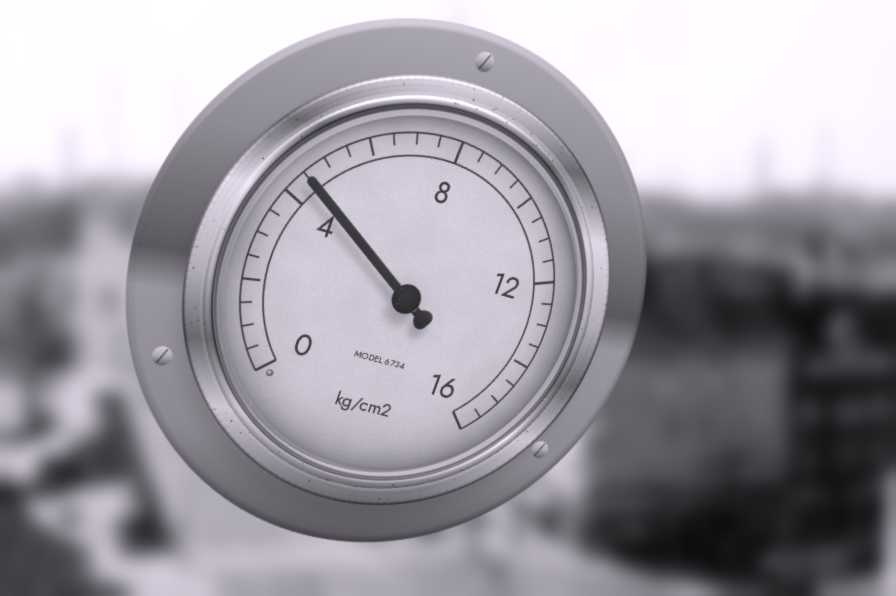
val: 4.5 kg/cm²
